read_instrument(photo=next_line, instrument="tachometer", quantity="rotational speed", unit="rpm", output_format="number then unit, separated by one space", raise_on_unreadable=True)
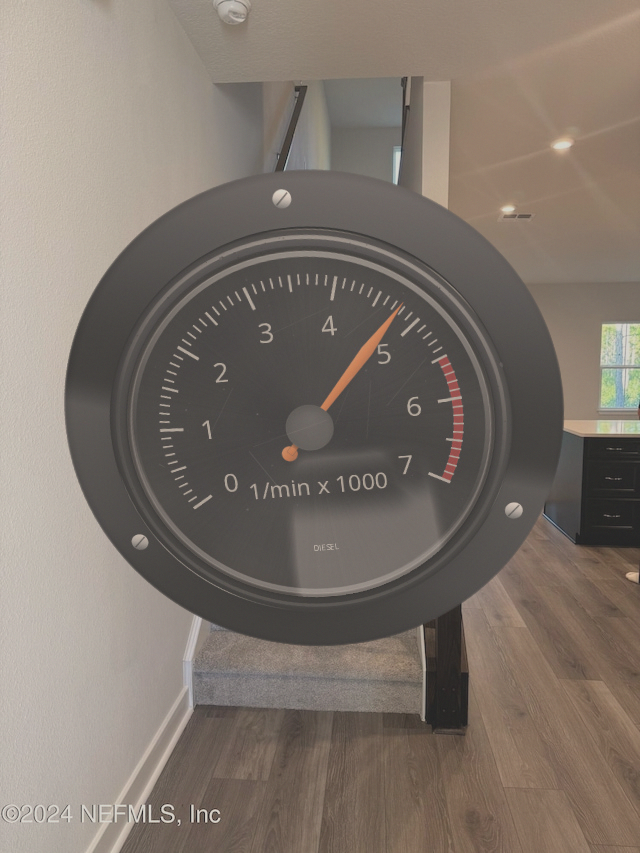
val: 4750 rpm
